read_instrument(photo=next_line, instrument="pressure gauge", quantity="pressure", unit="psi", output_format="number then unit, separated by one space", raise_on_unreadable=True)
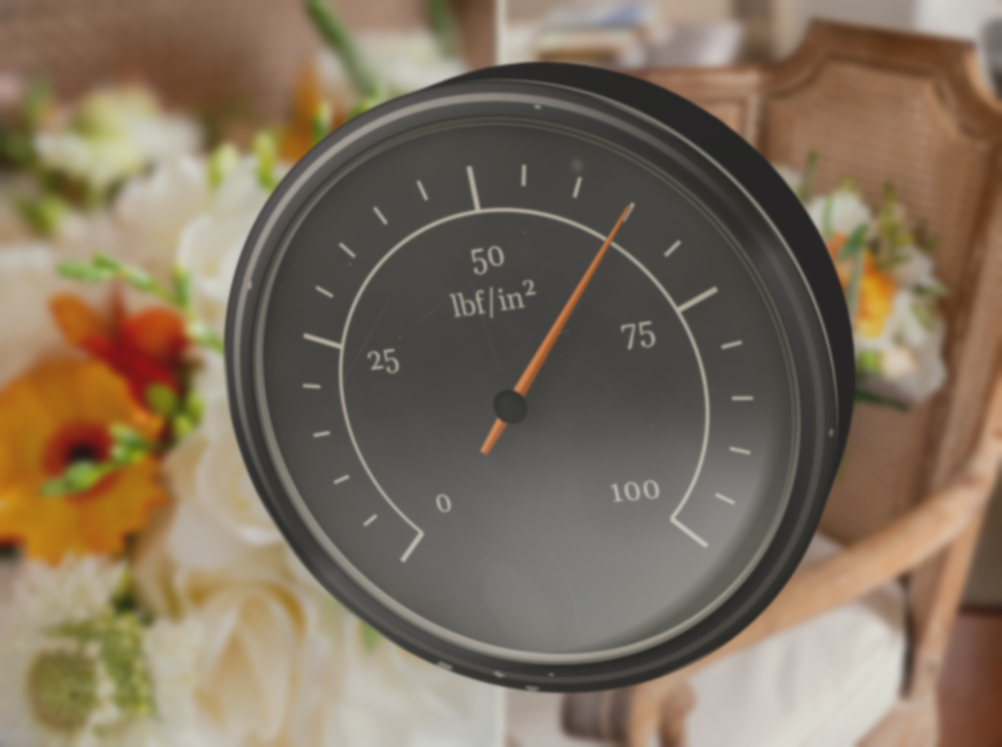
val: 65 psi
